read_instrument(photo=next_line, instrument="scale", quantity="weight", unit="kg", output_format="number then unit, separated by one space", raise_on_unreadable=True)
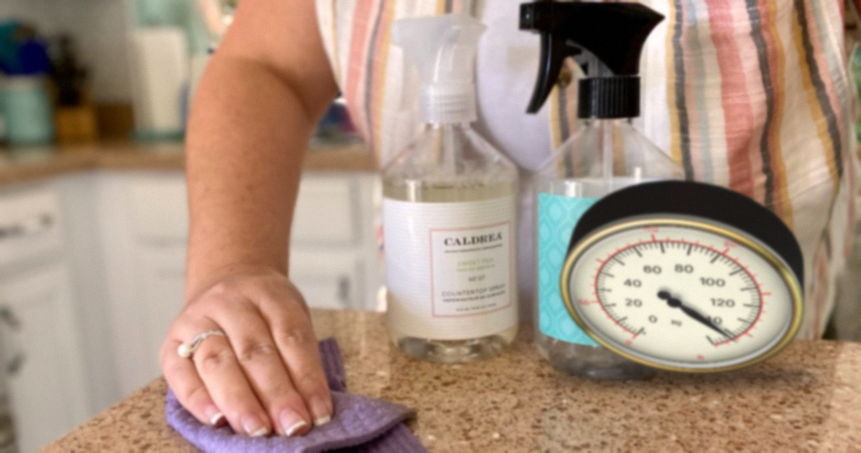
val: 140 kg
